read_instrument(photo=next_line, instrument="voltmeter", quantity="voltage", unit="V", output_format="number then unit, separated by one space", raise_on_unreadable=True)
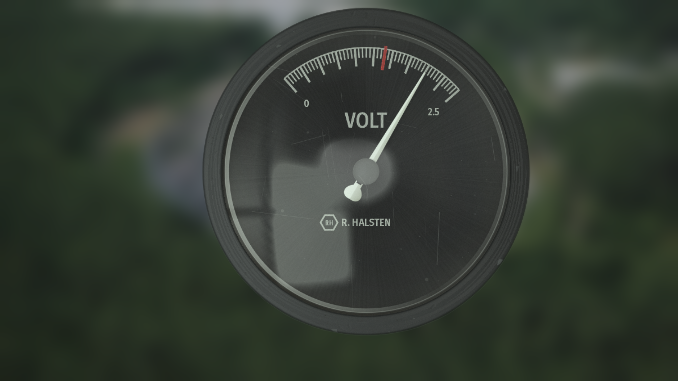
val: 2 V
